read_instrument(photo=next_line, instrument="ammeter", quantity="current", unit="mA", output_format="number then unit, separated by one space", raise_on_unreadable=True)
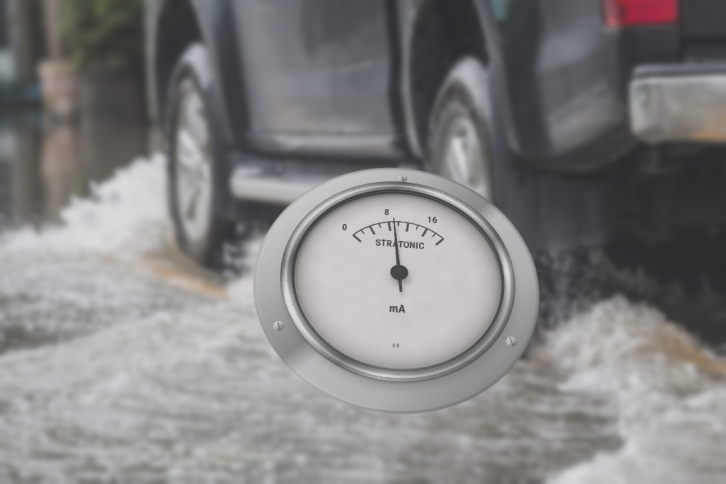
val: 9 mA
